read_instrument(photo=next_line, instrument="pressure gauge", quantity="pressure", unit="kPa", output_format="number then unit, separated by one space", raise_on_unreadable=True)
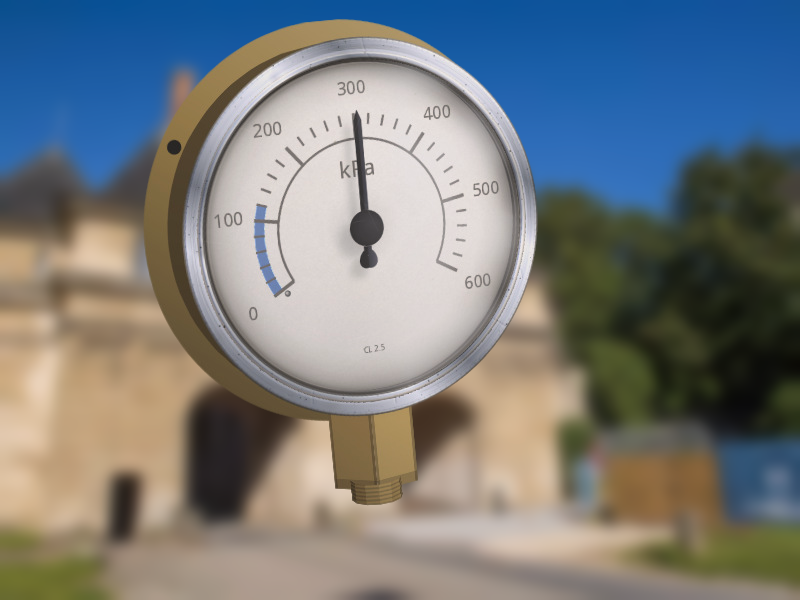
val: 300 kPa
